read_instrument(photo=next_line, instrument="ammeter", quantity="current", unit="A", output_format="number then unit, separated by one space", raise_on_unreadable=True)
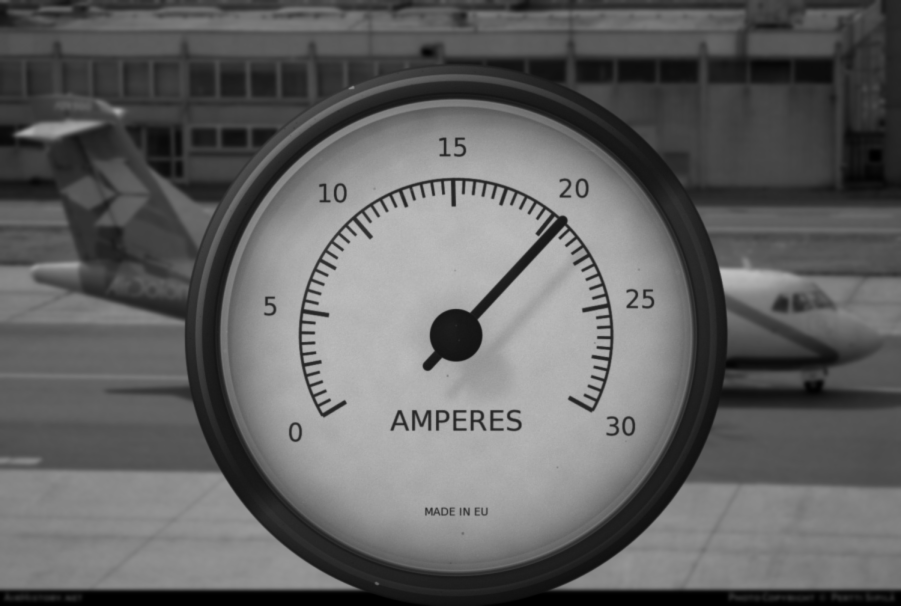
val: 20.5 A
